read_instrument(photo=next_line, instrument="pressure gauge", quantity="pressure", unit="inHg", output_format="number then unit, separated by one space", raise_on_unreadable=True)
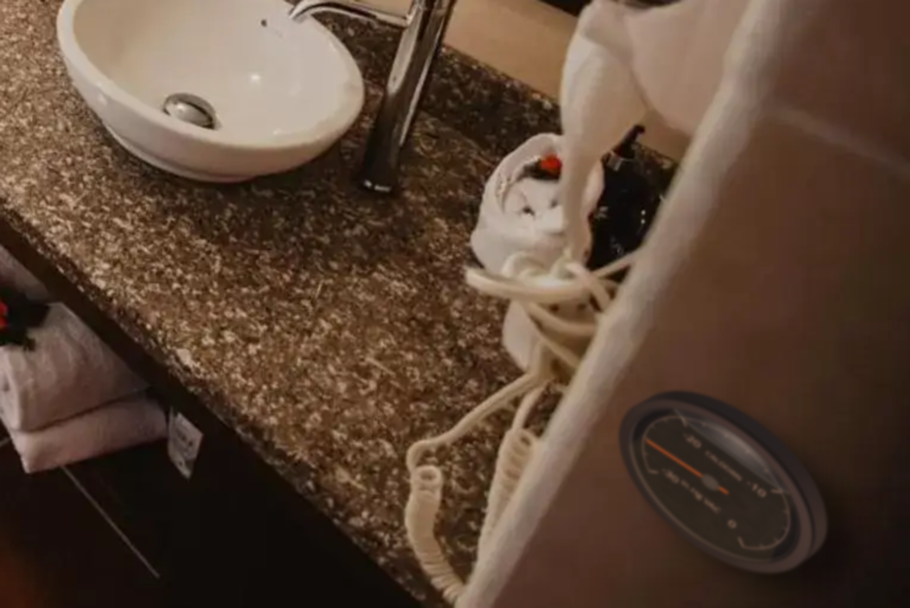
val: -26 inHg
